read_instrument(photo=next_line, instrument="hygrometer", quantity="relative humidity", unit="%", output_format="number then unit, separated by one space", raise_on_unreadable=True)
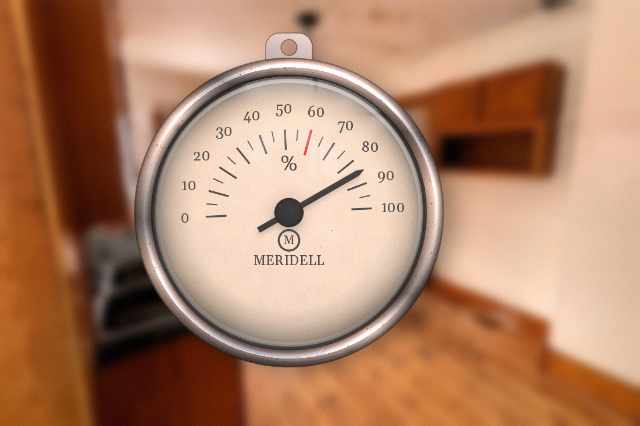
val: 85 %
